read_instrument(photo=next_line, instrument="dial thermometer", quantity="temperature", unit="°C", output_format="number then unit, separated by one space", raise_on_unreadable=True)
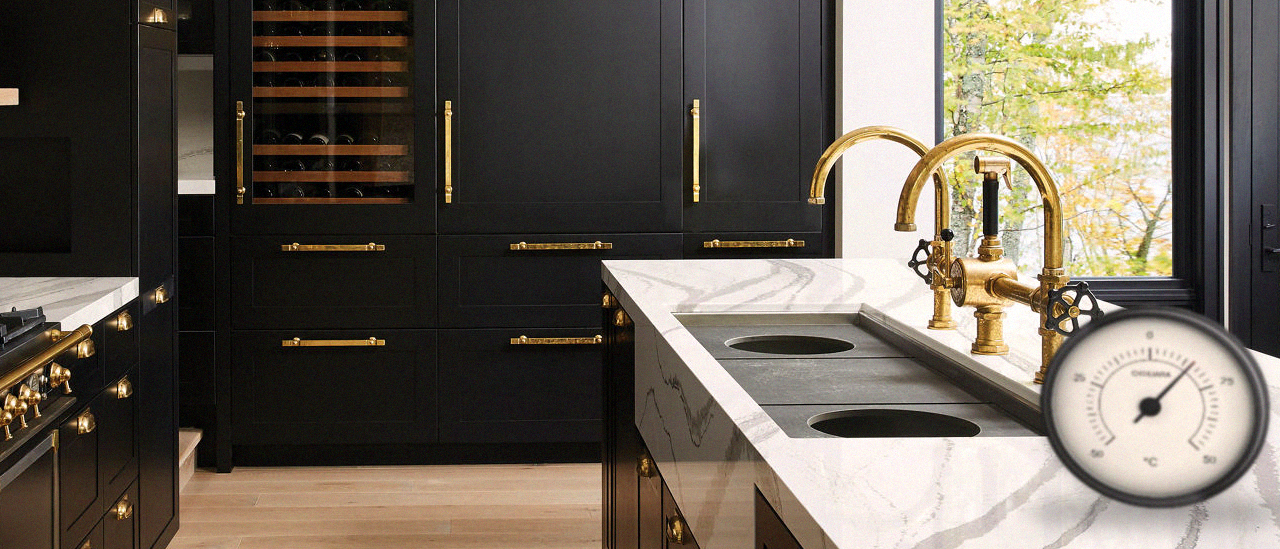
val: 15 °C
